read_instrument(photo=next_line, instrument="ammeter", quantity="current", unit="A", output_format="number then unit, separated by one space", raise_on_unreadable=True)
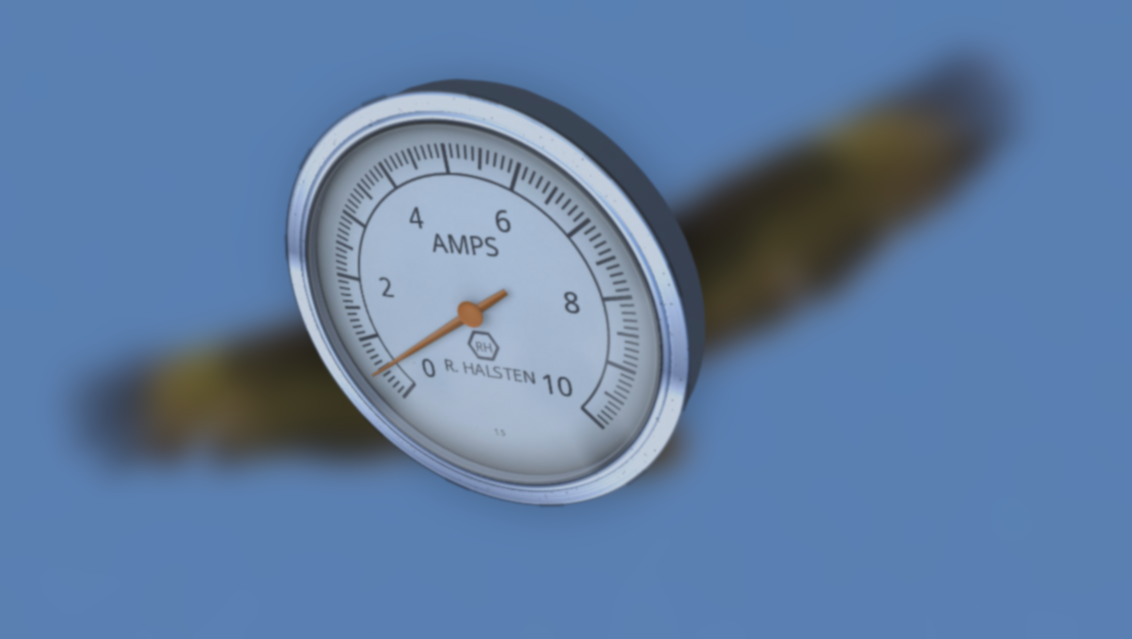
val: 0.5 A
